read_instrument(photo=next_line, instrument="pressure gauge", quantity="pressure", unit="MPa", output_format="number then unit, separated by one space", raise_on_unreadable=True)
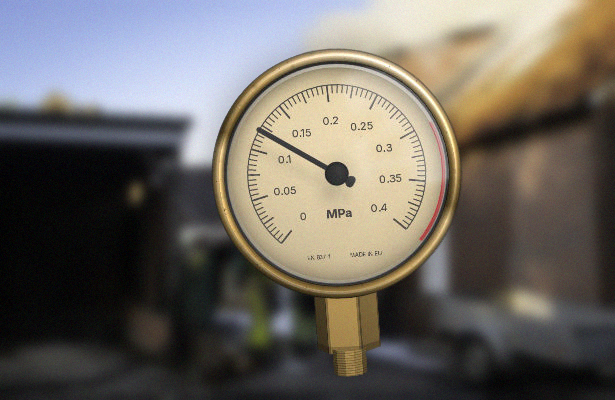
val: 0.12 MPa
